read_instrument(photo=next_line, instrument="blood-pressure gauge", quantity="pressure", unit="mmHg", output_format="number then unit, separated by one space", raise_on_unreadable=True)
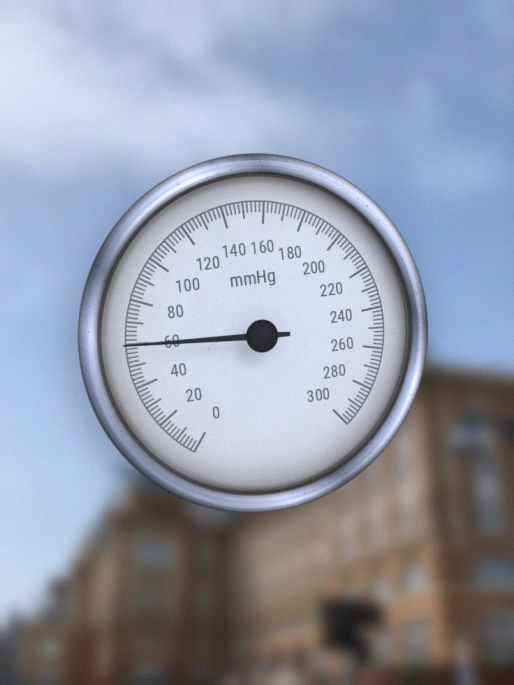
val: 60 mmHg
